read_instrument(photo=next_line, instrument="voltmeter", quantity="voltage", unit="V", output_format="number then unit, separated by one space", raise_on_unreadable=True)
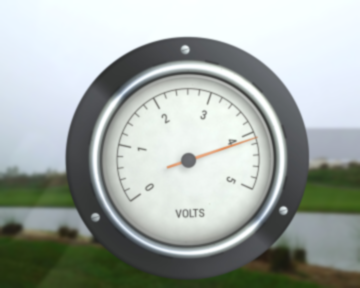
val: 4.1 V
